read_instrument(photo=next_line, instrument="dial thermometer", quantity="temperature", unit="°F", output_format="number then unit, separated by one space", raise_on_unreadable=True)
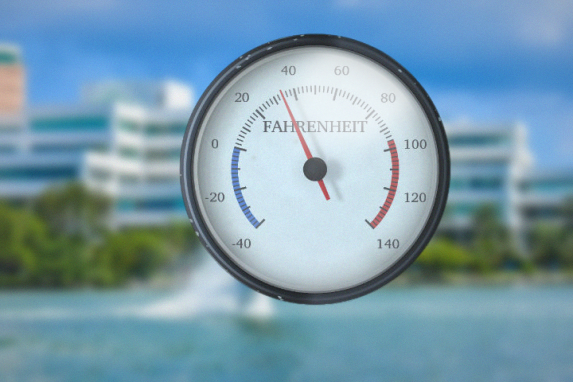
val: 34 °F
